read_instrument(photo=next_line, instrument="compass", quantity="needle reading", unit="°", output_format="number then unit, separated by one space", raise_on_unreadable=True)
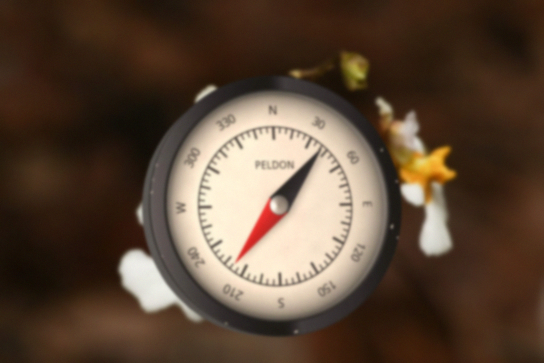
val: 220 °
